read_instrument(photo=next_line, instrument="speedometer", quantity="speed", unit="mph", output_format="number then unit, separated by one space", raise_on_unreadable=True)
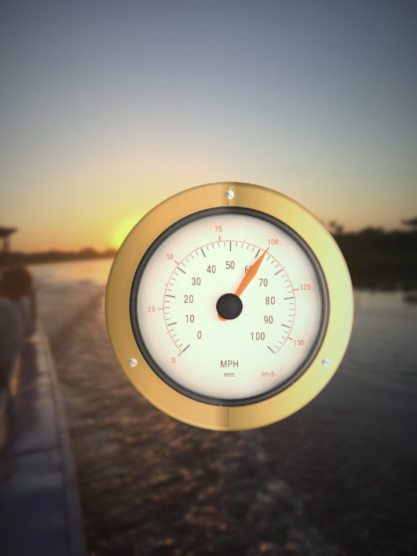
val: 62 mph
